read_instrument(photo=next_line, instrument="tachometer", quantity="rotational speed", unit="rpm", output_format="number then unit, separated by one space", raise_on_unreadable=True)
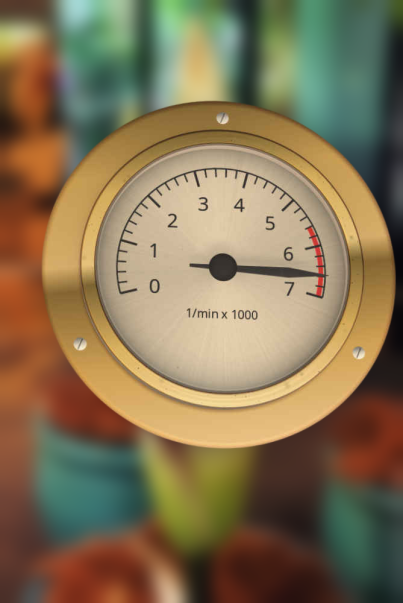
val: 6600 rpm
